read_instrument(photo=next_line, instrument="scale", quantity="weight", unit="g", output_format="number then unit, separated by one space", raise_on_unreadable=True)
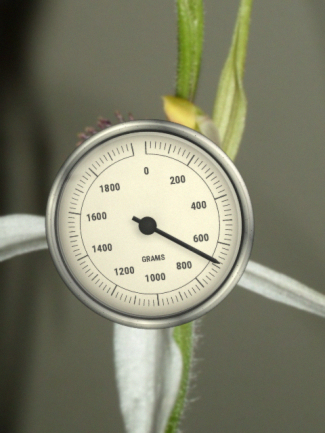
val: 680 g
